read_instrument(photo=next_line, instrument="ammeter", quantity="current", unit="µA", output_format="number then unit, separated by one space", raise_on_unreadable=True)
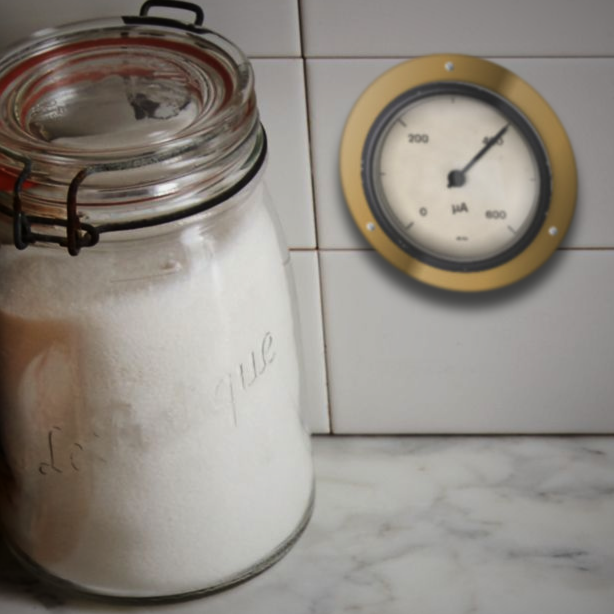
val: 400 µA
